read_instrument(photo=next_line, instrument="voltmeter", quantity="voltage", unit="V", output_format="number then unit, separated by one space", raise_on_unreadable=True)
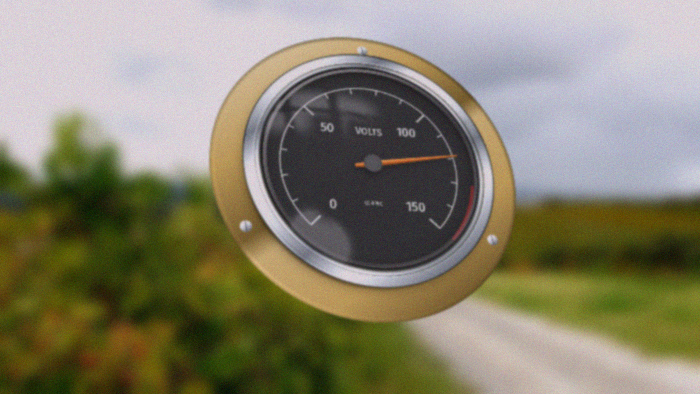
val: 120 V
